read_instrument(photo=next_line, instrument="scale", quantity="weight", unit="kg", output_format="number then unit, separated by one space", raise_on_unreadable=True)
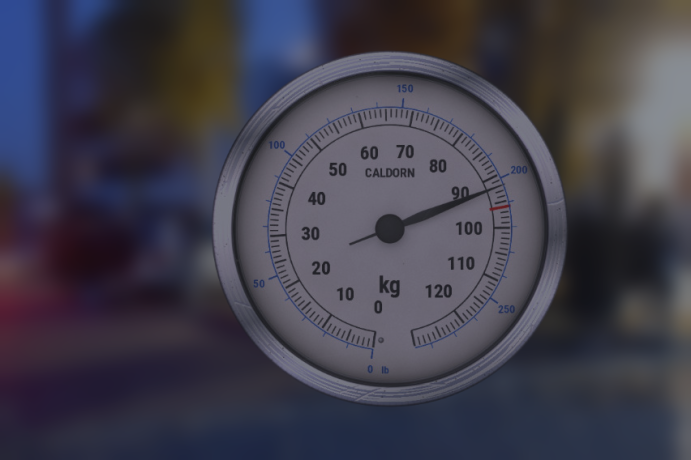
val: 92 kg
